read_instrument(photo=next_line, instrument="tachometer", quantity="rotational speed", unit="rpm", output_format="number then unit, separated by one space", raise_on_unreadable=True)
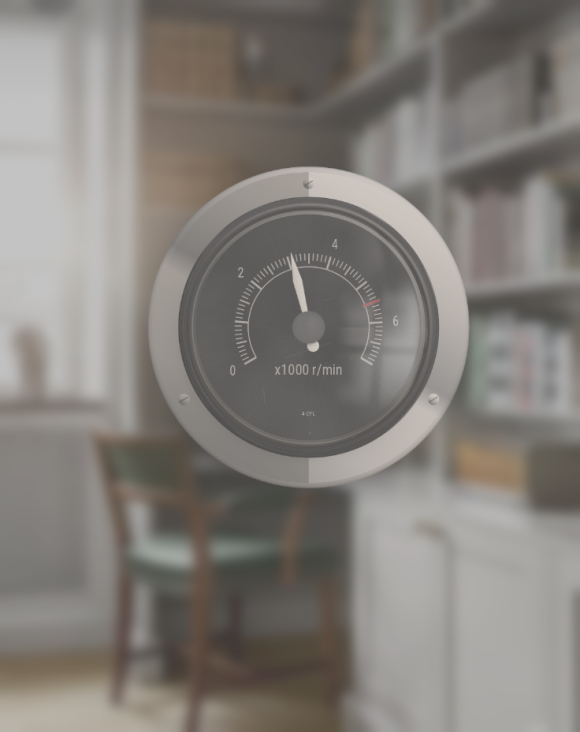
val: 3100 rpm
